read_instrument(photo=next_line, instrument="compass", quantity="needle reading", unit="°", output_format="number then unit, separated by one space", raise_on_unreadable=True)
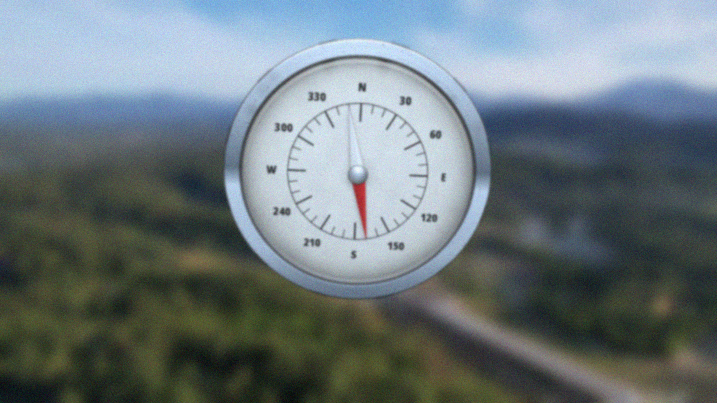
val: 170 °
